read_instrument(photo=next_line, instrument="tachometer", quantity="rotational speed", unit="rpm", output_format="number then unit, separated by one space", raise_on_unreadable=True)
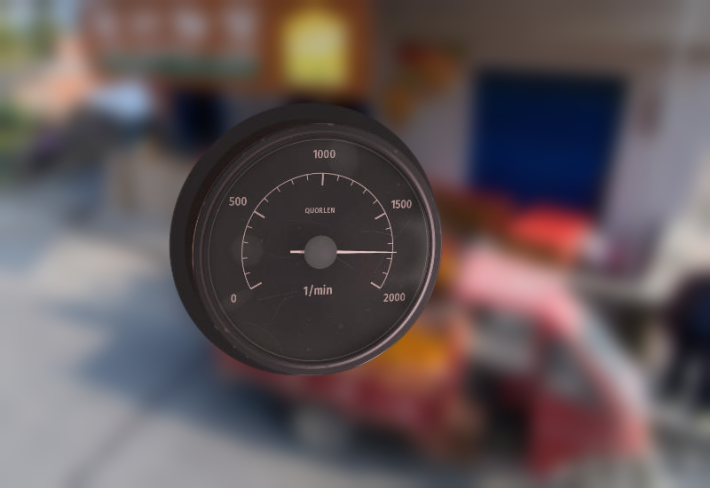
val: 1750 rpm
